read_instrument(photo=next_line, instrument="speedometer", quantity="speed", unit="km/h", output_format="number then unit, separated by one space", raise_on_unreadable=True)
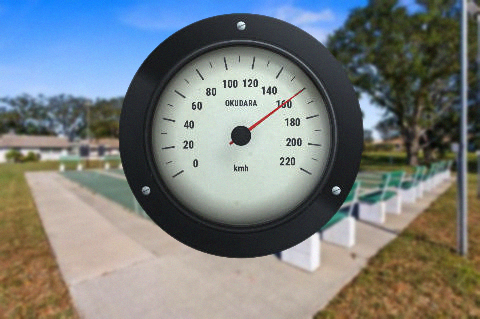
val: 160 km/h
